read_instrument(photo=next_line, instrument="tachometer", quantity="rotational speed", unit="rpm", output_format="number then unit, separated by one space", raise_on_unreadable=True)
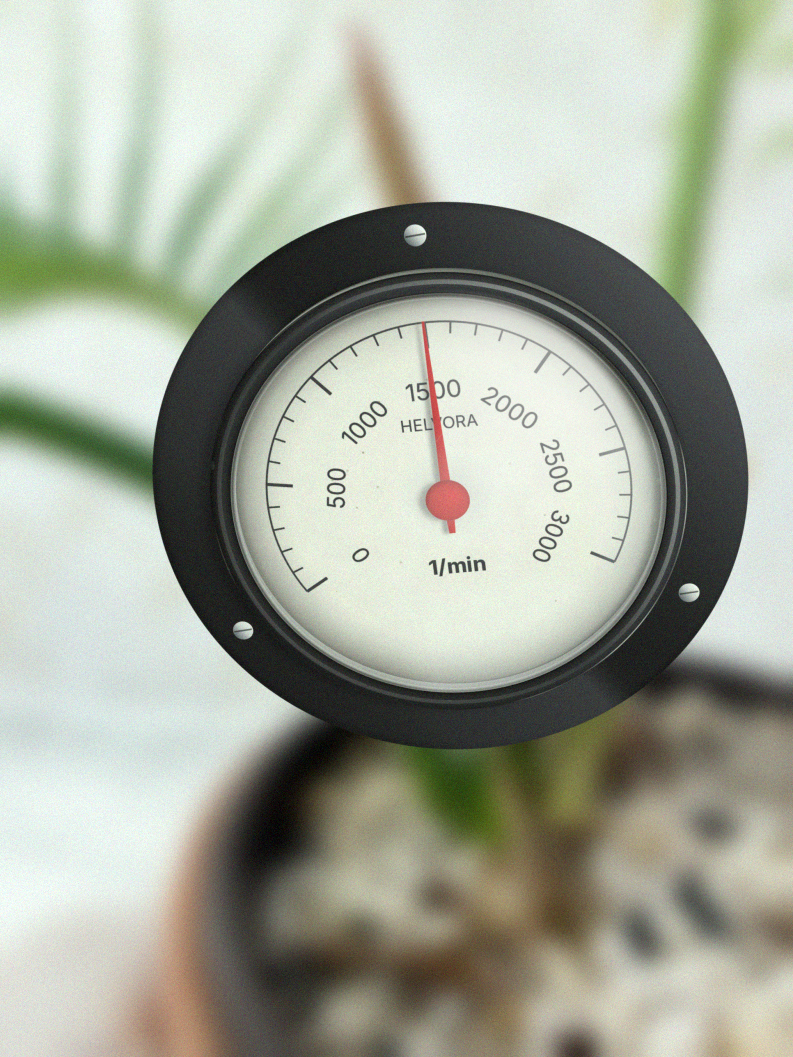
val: 1500 rpm
